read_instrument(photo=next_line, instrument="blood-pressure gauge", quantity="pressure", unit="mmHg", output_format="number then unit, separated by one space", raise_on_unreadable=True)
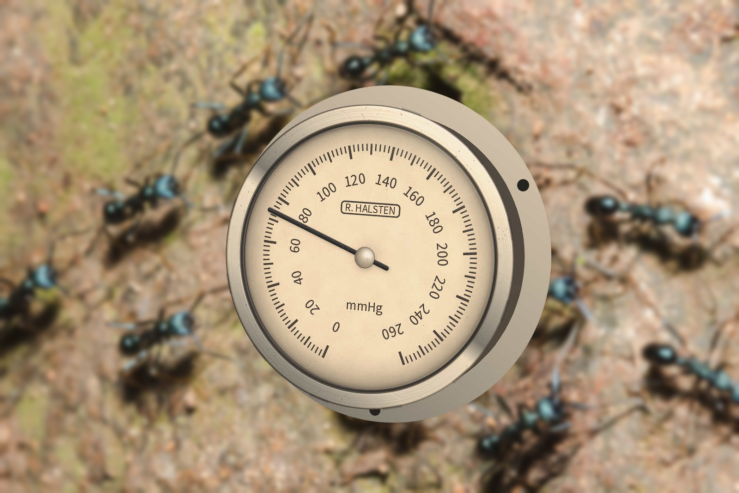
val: 74 mmHg
